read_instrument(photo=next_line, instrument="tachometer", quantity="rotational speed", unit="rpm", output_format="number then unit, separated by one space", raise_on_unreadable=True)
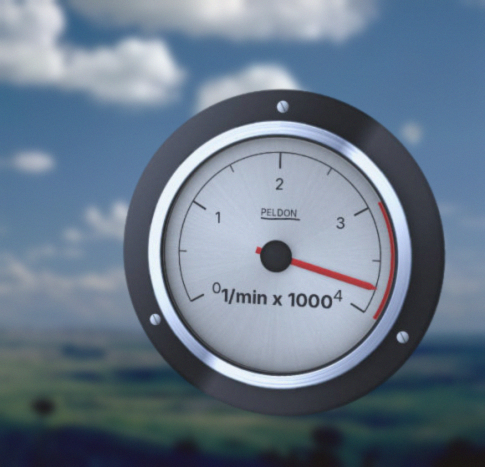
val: 3750 rpm
